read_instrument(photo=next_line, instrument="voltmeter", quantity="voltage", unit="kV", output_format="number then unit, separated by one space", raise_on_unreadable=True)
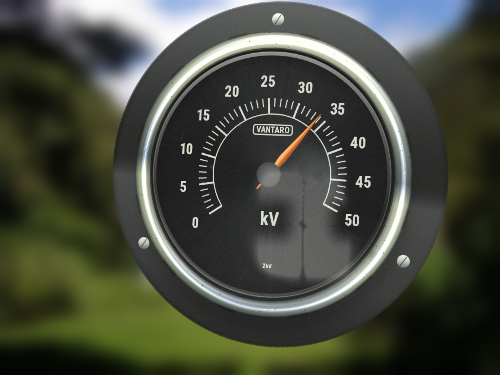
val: 34 kV
